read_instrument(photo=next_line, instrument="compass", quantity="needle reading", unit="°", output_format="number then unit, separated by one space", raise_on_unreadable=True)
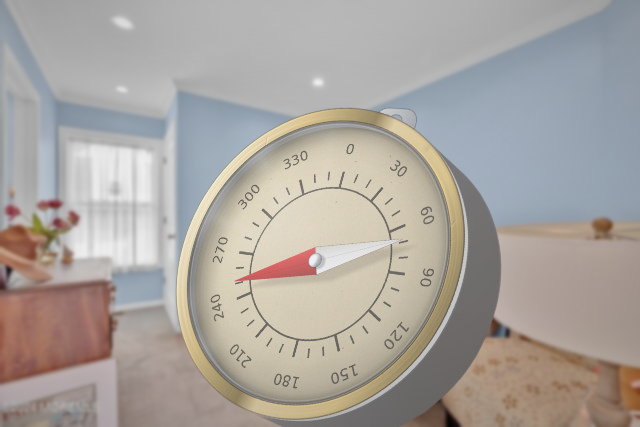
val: 250 °
